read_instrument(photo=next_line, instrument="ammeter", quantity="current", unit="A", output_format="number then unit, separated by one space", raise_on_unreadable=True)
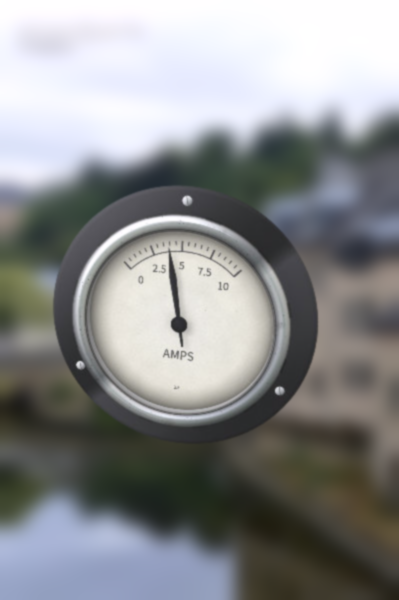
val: 4 A
